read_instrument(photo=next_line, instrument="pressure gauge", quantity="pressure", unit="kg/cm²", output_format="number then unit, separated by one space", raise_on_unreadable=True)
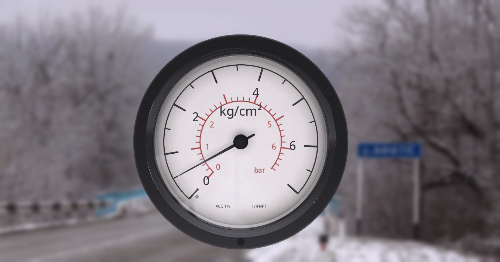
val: 0.5 kg/cm²
